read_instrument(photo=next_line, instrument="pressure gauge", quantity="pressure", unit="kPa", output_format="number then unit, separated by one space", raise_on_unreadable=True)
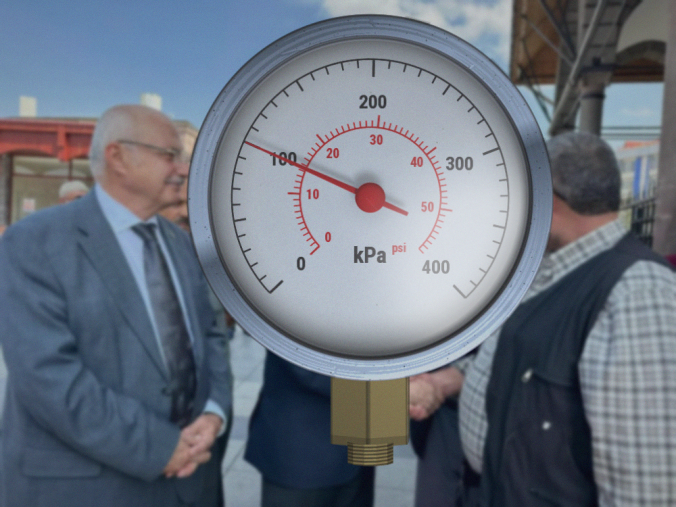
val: 100 kPa
